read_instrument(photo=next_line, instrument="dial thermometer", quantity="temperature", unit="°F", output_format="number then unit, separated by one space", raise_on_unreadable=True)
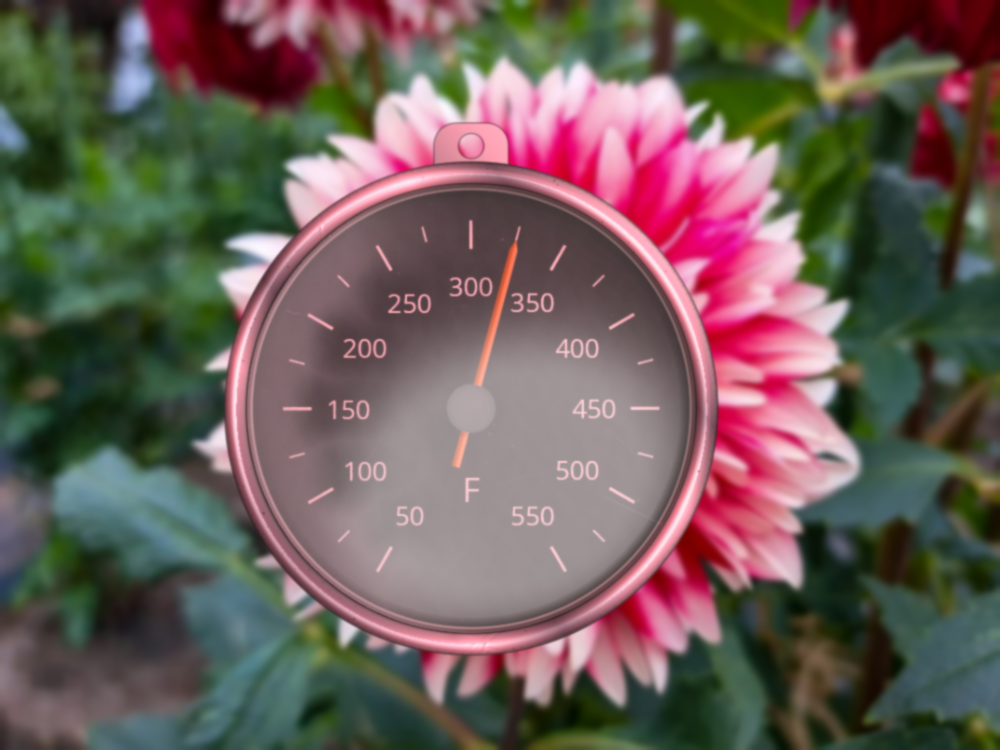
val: 325 °F
